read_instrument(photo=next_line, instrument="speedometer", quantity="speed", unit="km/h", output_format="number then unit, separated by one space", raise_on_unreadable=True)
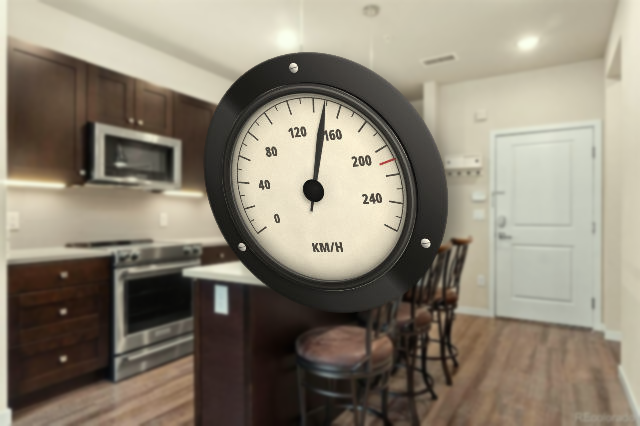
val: 150 km/h
